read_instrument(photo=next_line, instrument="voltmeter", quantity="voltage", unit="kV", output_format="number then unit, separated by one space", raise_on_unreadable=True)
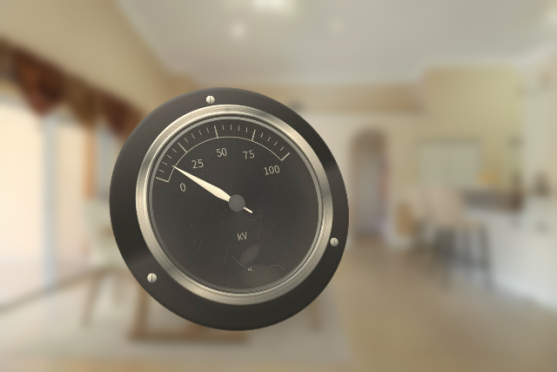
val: 10 kV
